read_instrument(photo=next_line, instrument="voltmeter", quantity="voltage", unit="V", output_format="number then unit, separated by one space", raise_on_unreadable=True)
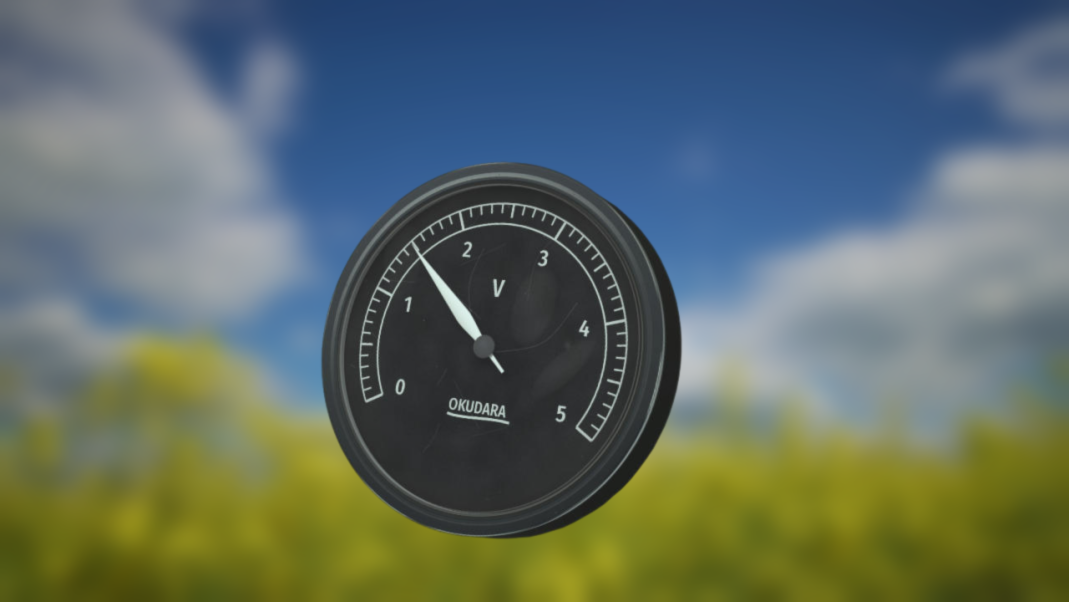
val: 1.5 V
